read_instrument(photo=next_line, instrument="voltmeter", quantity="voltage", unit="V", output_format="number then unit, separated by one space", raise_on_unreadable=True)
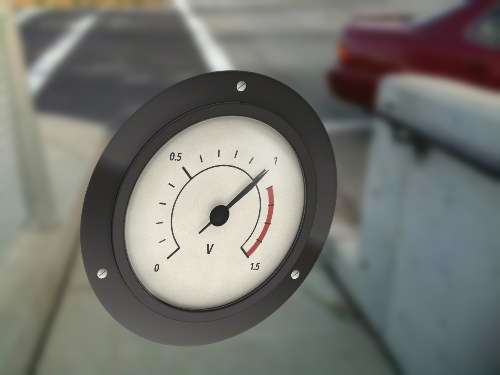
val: 1 V
